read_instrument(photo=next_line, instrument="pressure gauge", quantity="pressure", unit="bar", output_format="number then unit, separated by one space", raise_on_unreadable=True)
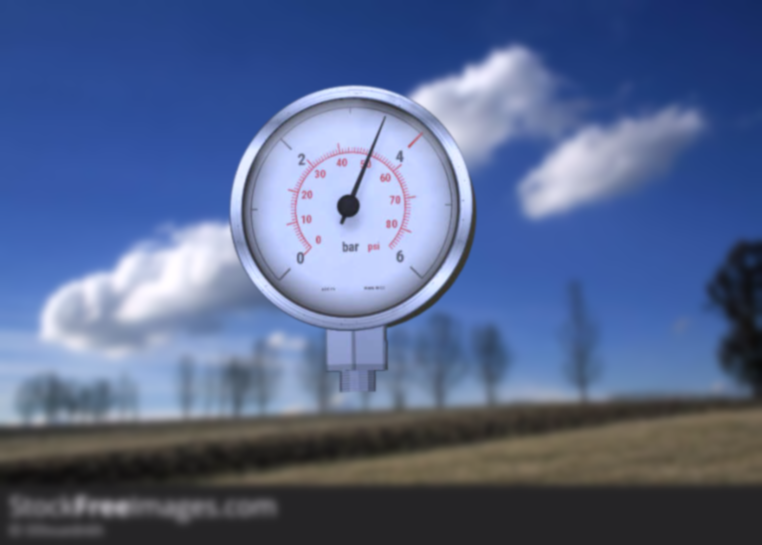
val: 3.5 bar
